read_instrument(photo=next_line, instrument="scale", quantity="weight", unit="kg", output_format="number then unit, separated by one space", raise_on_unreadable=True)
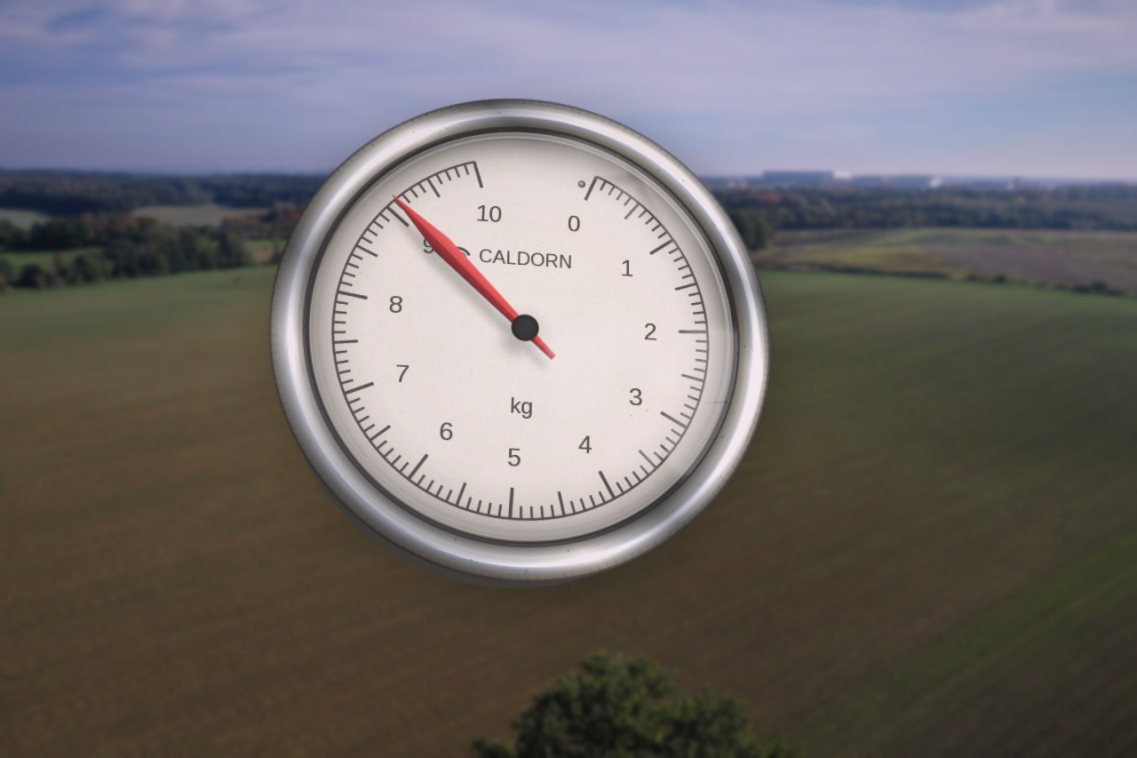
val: 9.1 kg
